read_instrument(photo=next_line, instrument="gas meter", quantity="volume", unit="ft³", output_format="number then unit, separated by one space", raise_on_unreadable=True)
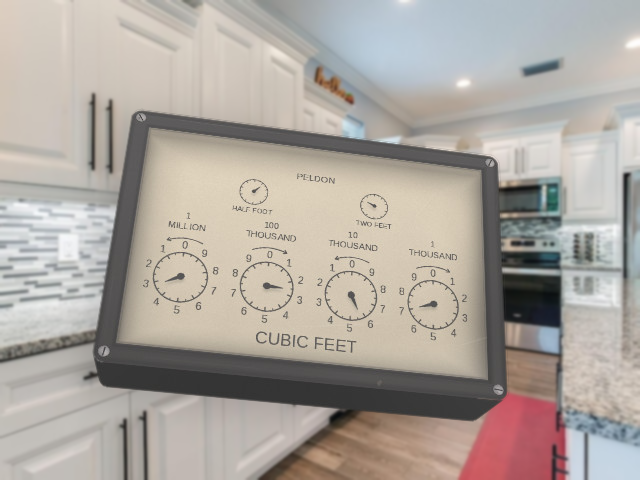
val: 325700 ft³
